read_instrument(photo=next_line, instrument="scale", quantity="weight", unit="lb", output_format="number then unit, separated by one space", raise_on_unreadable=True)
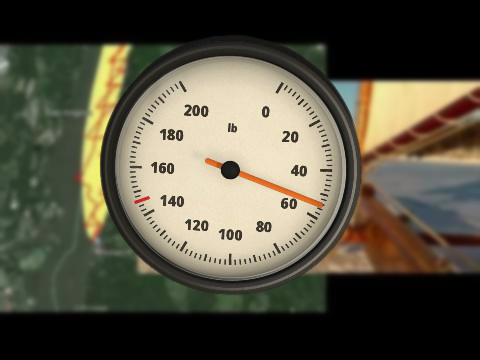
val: 54 lb
